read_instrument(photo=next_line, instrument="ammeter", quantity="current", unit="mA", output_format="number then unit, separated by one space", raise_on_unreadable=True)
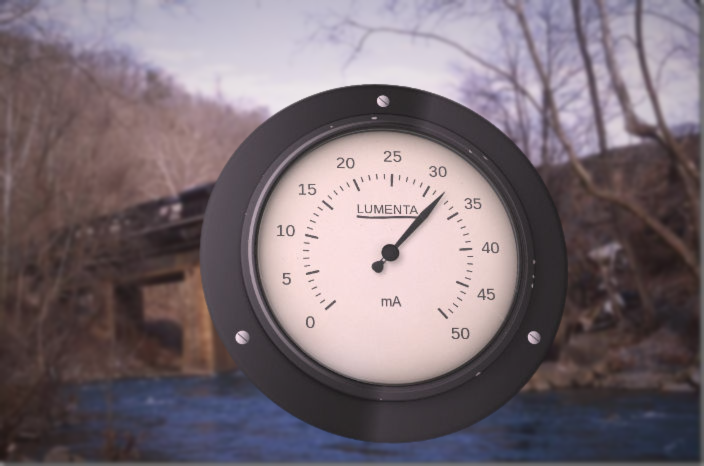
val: 32 mA
